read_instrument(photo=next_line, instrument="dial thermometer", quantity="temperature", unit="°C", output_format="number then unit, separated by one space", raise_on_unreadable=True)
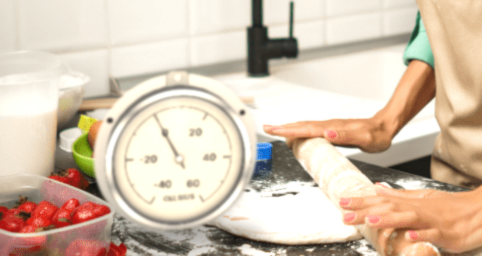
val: 0 °C
